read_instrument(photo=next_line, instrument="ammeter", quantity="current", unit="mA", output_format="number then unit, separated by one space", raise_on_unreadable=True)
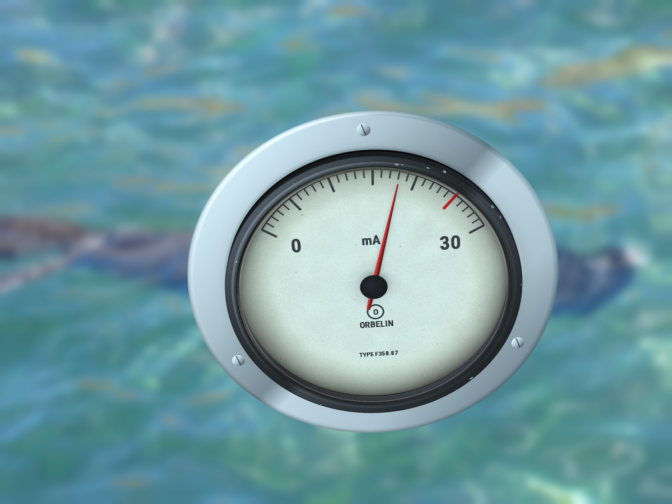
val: 18 mA
